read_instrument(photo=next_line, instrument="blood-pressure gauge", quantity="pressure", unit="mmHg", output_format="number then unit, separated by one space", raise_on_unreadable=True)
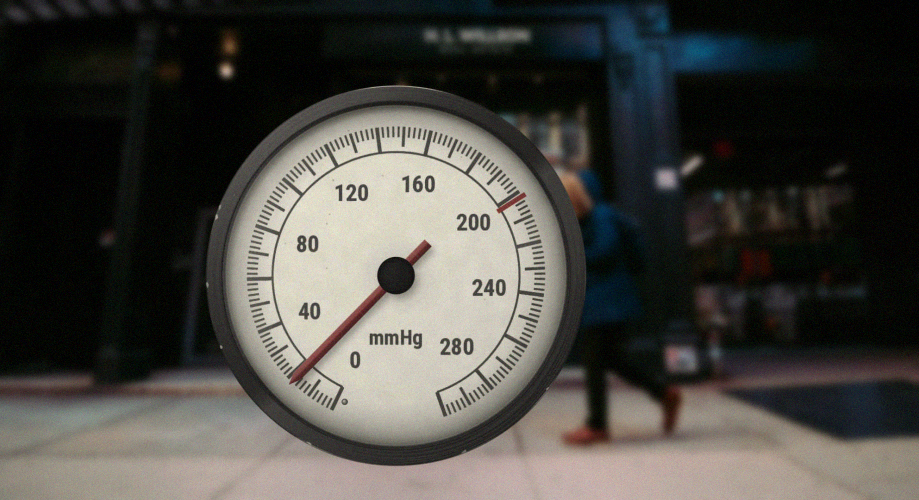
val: 18 mmHg
